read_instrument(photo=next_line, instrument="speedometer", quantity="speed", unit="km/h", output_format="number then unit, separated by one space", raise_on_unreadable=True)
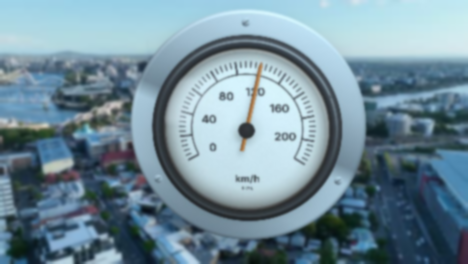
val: 120 km/h
